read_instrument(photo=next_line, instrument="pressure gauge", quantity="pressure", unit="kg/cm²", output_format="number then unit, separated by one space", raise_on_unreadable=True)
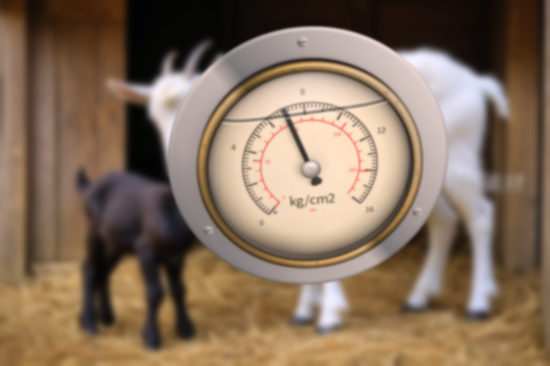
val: 7 kg/cm²
